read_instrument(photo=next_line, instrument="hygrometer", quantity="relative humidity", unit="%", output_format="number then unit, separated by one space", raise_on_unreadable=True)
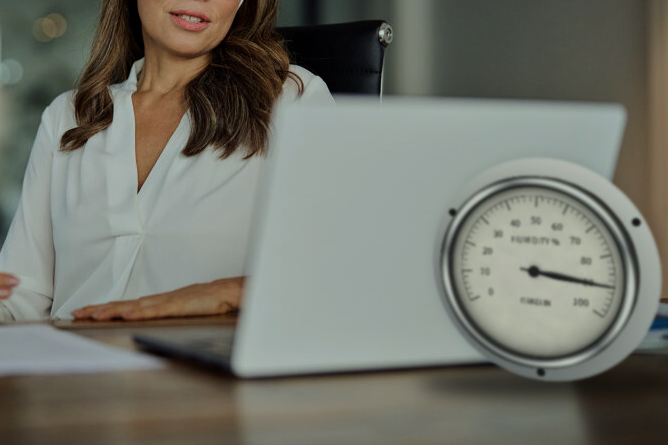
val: 90 %
